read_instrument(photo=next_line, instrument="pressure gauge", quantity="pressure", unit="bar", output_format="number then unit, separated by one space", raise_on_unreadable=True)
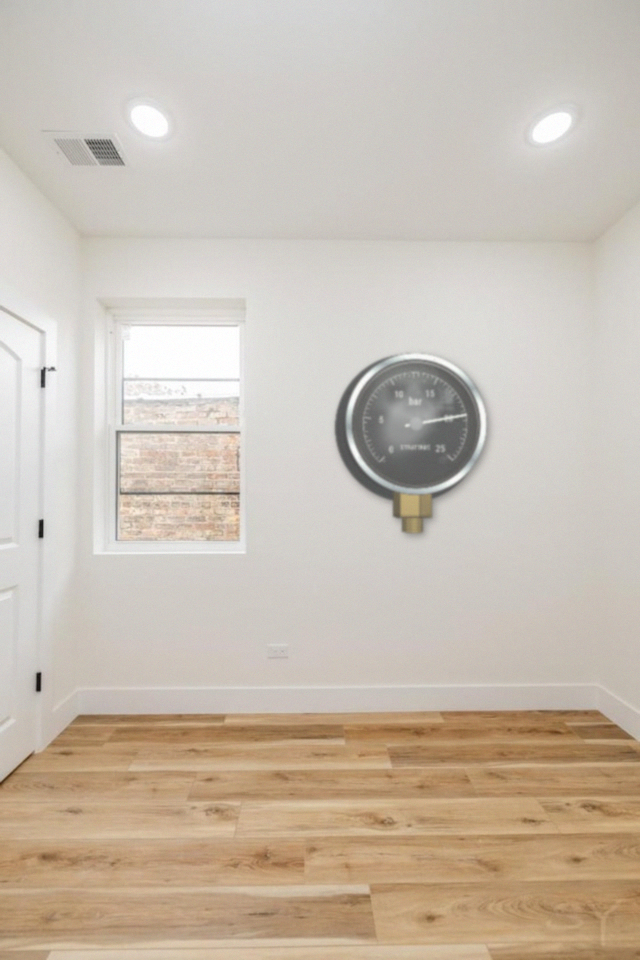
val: 20 bar
